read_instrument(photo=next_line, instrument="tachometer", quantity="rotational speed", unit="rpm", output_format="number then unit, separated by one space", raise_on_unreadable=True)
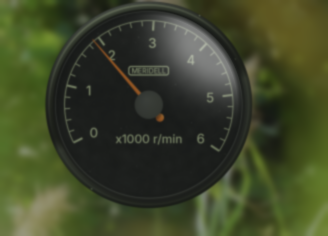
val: 1900 rpm
